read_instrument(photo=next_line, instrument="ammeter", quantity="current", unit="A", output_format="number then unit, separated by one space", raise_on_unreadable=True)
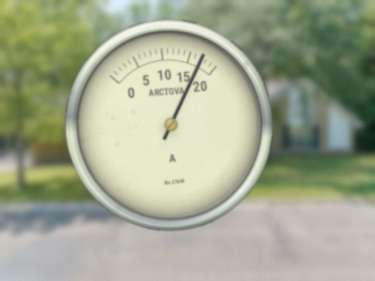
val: 17 A
